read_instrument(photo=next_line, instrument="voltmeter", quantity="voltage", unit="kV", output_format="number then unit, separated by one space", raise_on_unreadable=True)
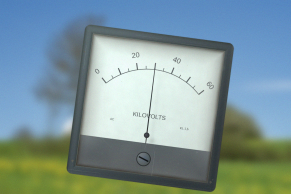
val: 30 kV
